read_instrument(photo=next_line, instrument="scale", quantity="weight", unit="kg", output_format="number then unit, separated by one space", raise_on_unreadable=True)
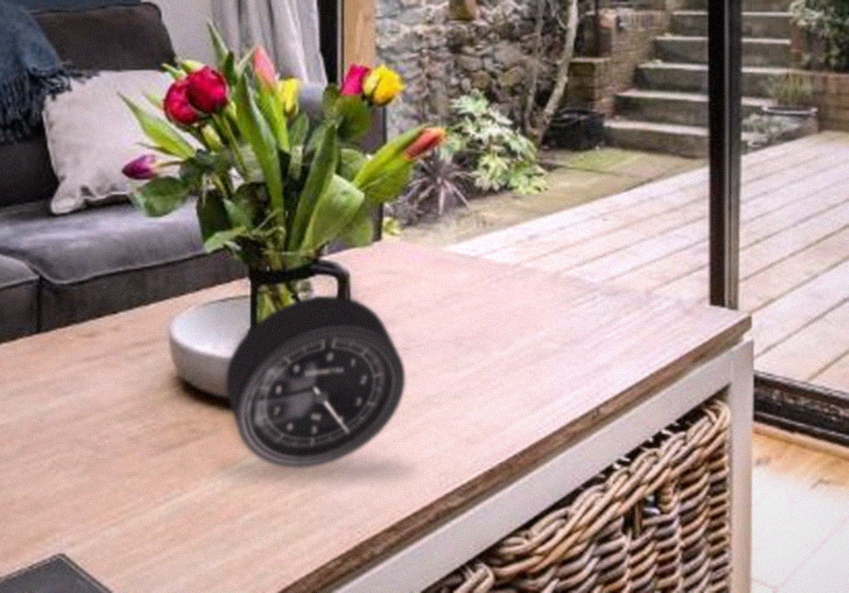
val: 4 kg
